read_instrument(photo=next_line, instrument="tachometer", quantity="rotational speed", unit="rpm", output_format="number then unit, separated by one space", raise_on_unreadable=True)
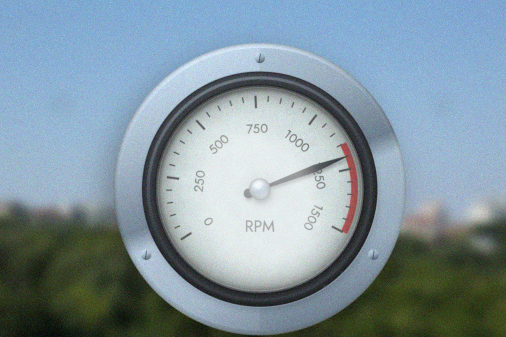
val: 1200 rpm
